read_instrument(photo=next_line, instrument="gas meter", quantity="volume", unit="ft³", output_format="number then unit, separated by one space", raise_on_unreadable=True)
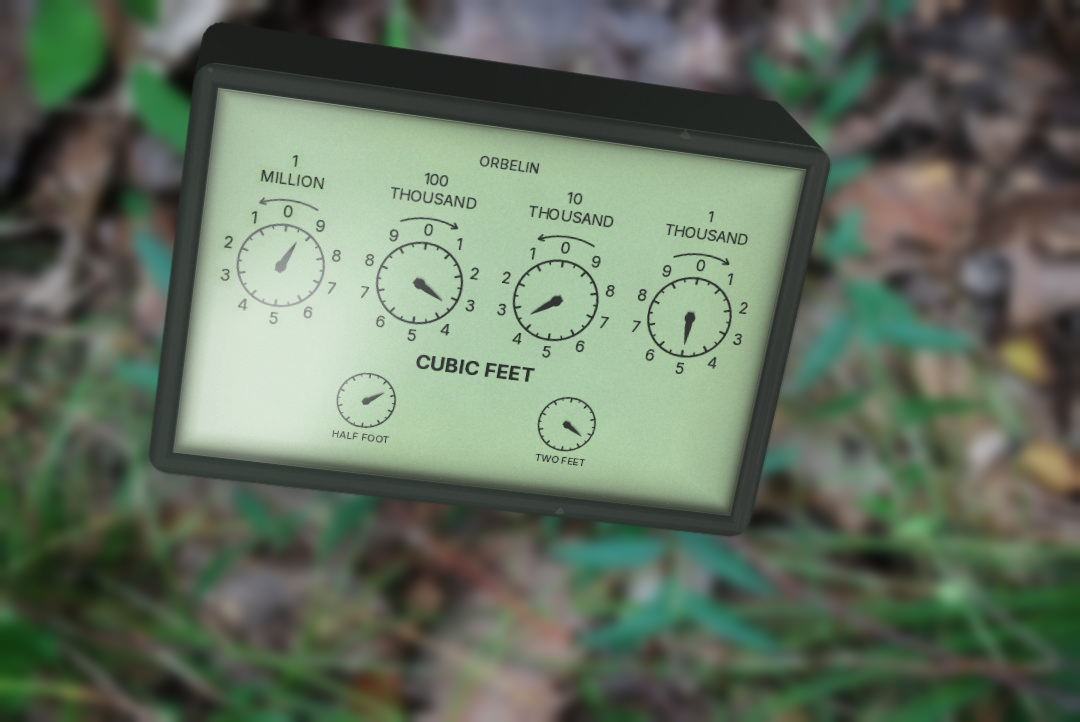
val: 933500 ft³
